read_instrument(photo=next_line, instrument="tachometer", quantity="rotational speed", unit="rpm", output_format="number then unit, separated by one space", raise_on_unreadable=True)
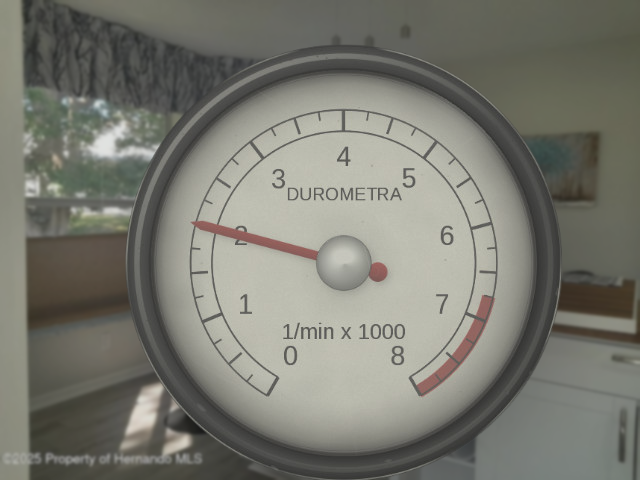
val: 2000 rpm
